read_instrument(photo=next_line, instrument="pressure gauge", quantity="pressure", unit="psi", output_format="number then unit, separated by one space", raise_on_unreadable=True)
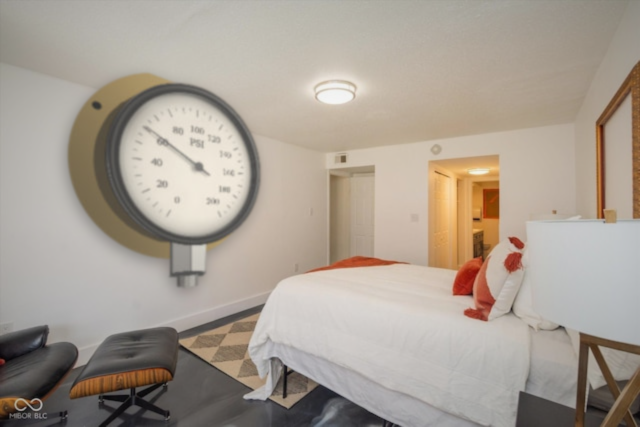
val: 60 psi
